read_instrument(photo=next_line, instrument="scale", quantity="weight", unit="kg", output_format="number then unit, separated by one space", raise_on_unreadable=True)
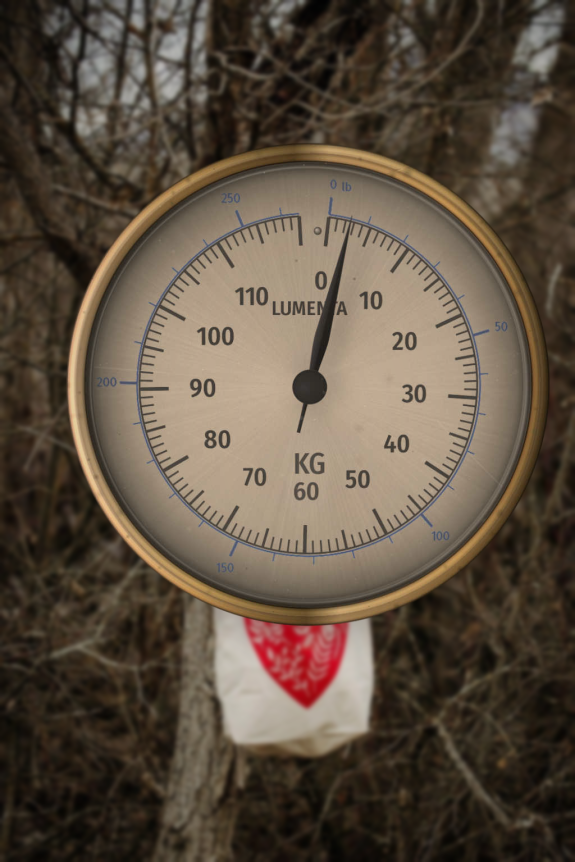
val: 2.5 kg
